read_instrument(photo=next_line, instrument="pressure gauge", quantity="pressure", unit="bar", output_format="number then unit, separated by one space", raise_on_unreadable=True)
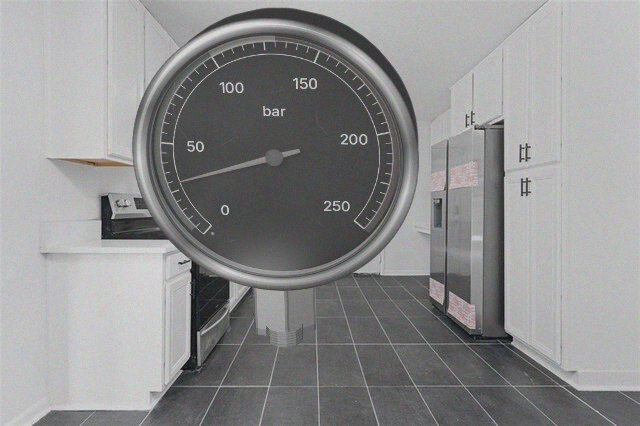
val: 30 bar
